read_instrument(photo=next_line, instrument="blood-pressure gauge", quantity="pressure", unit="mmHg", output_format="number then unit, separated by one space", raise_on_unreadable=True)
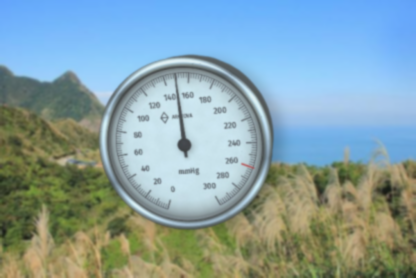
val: 150 mmHg
